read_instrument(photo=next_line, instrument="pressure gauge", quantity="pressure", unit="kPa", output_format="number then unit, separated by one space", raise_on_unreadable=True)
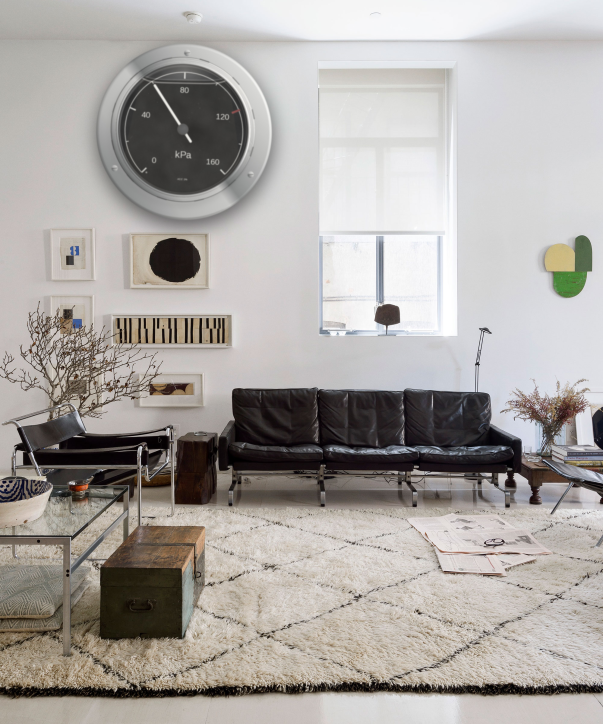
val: 60 kPa
